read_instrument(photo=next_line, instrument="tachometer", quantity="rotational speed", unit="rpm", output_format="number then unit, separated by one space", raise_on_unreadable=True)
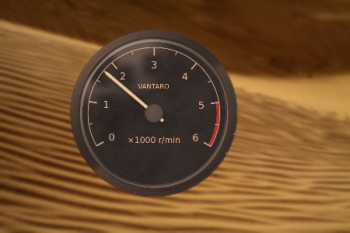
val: 1750 rpm
